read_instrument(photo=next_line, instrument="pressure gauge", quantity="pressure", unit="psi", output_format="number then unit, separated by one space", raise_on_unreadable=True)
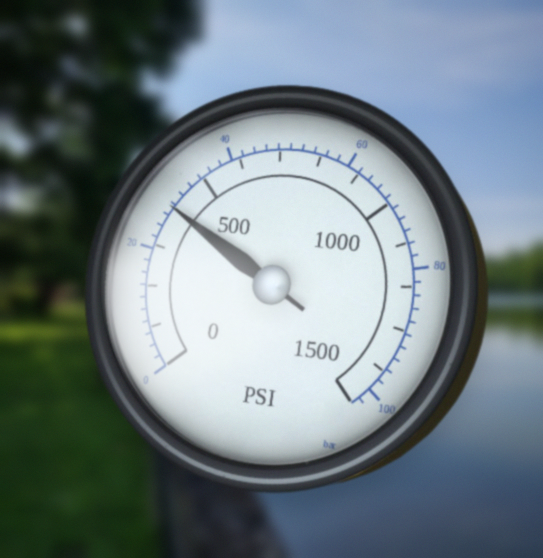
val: 400 psi
